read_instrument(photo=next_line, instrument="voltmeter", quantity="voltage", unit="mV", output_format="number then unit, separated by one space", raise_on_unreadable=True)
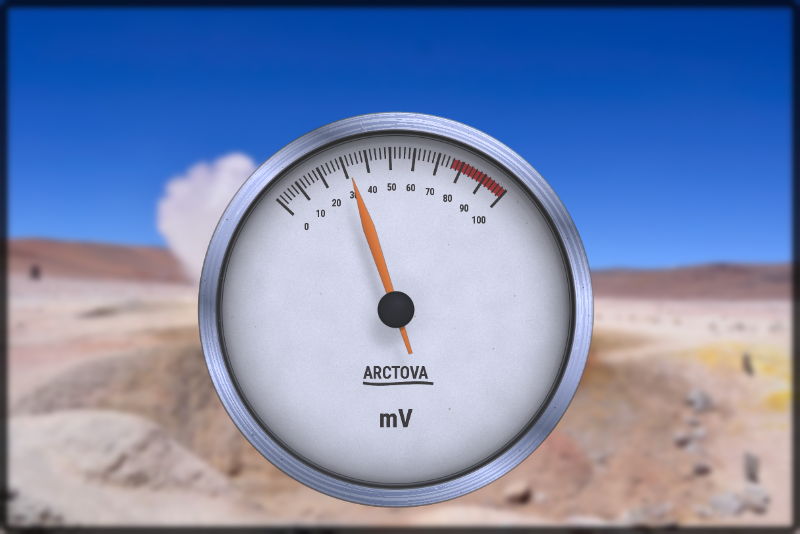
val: 32 mV
